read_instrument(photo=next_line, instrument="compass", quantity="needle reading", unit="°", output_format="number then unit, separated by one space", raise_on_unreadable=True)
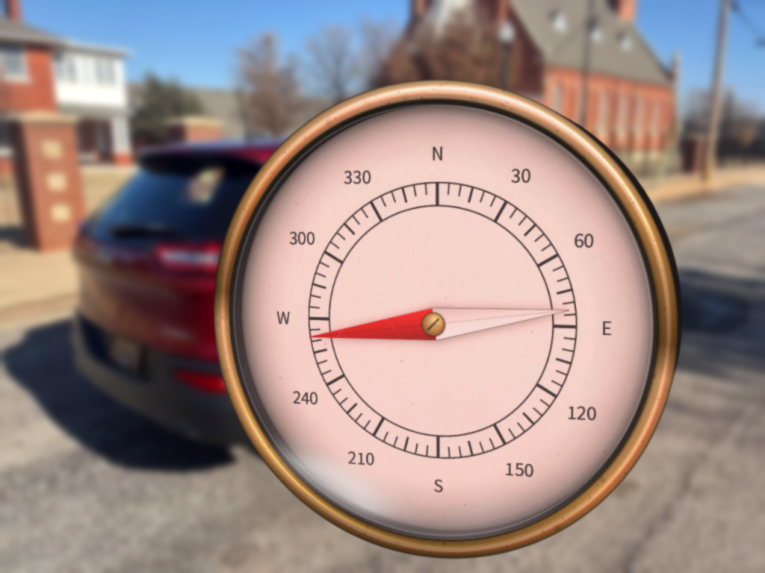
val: 262.5 °
